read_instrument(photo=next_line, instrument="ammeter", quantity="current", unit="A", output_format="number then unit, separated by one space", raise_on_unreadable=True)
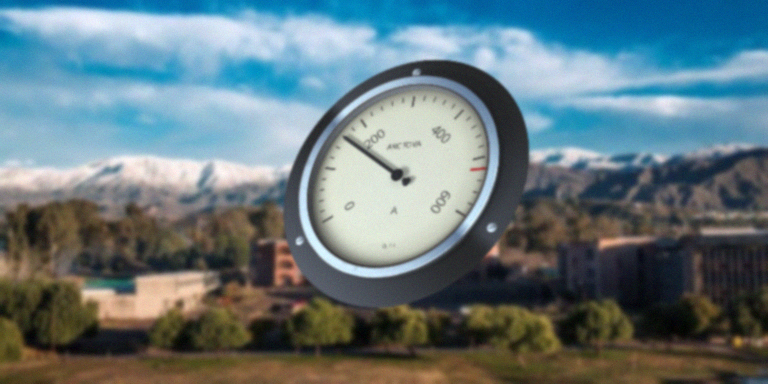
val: 160 A
